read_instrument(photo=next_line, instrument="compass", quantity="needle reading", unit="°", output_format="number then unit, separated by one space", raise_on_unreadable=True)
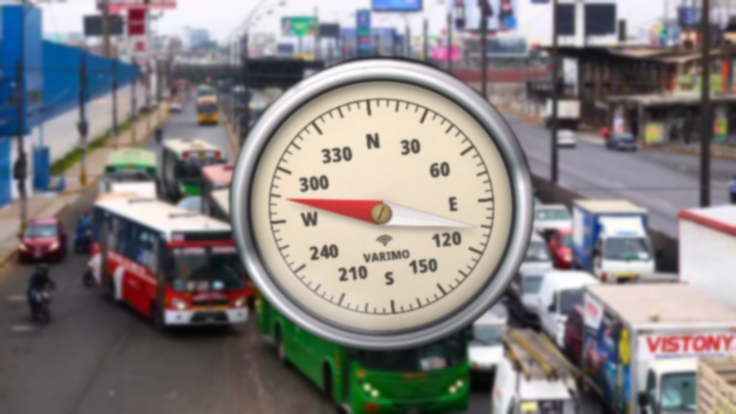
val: 285 °
